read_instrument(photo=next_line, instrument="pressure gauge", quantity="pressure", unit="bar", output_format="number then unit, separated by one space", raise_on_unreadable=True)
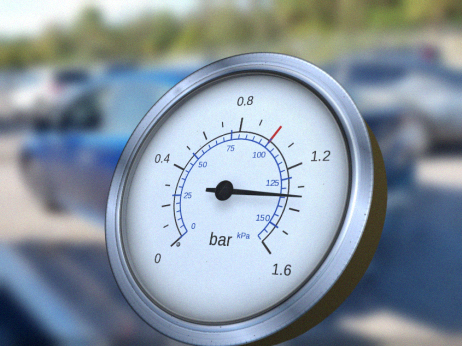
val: 1.35 bar
